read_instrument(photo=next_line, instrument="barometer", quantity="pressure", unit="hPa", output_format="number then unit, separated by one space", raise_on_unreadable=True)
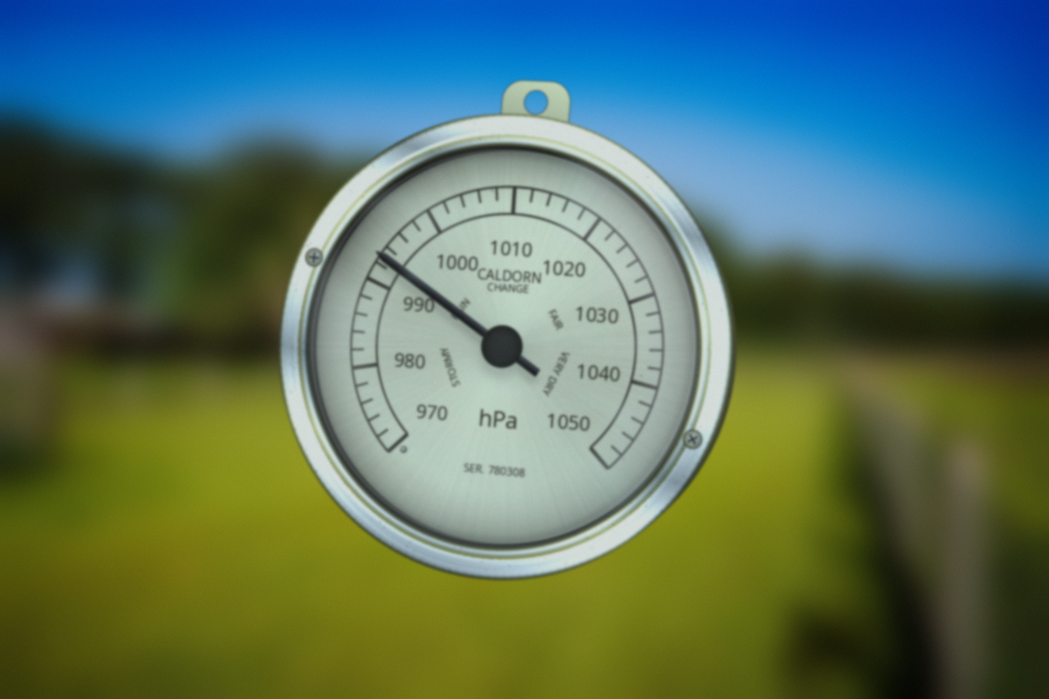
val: 993 hPa
